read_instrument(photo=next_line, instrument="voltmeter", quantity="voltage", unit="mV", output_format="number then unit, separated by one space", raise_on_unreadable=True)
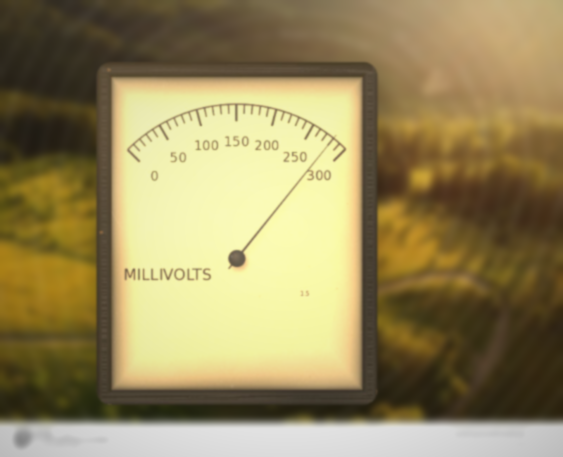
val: 280 mV
